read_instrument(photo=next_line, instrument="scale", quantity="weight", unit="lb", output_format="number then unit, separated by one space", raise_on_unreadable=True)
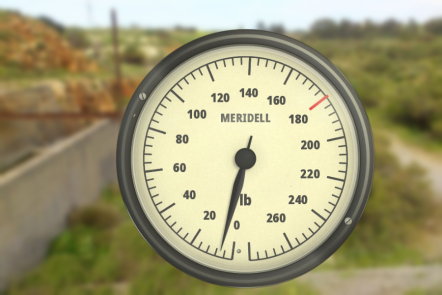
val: 6 lb
